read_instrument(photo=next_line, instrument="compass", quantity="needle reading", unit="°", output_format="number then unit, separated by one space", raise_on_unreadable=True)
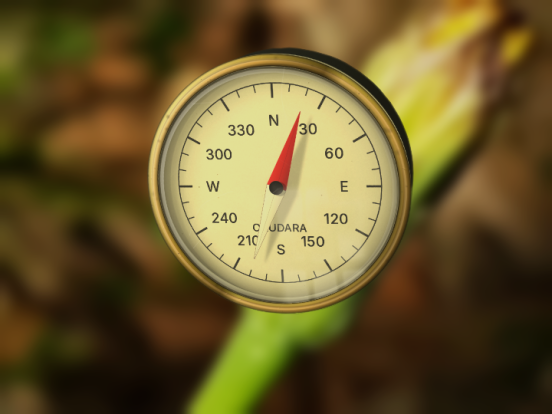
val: 20 °
